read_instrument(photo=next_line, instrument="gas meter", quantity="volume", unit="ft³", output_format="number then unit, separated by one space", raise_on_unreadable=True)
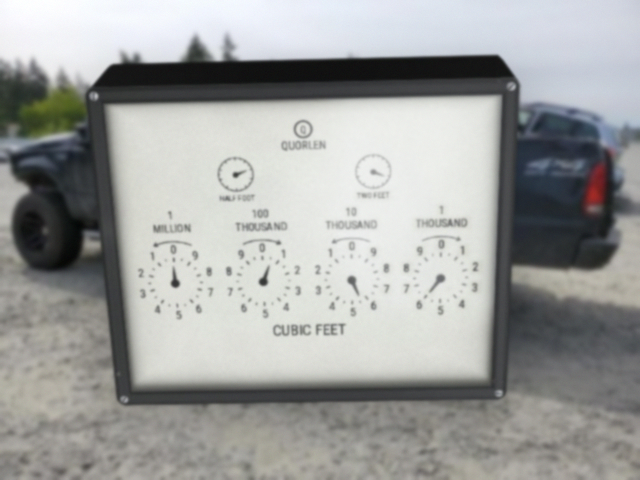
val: 5600 ft³
